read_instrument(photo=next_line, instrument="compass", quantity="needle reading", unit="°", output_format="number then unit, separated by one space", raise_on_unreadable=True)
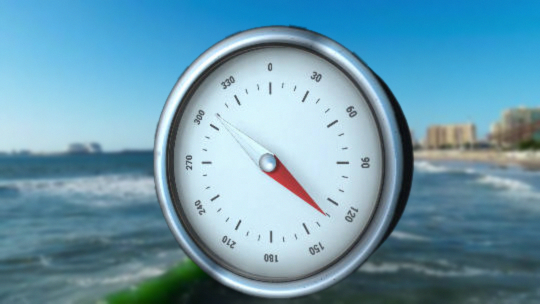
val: 130 °
